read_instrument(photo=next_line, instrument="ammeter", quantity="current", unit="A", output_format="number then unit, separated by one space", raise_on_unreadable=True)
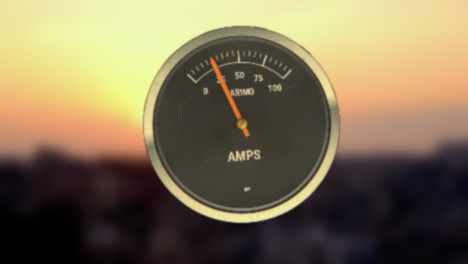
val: 25 A
